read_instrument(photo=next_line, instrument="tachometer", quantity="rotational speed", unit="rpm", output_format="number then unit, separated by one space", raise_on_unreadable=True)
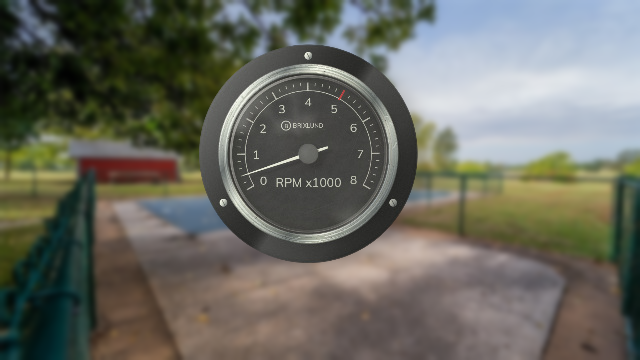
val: 400 rpm
